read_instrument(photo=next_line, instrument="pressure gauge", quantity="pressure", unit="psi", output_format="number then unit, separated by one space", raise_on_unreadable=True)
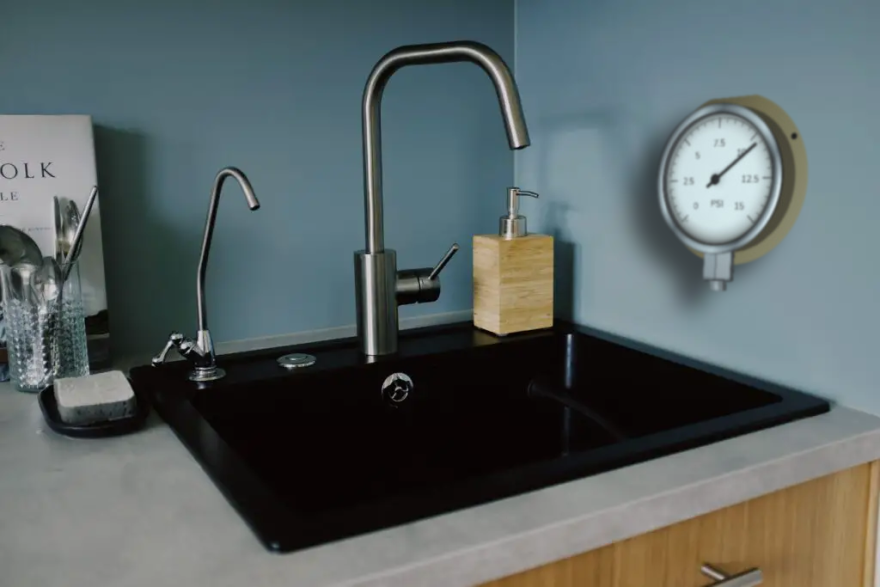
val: 10.5 psi
